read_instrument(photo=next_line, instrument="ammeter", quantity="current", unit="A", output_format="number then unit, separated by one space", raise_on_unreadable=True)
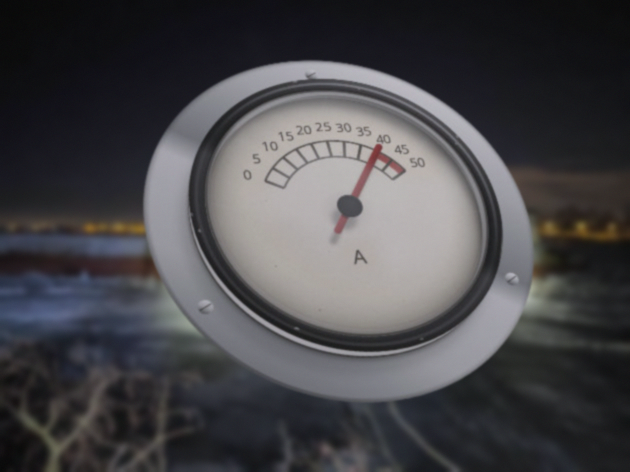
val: 40 A
